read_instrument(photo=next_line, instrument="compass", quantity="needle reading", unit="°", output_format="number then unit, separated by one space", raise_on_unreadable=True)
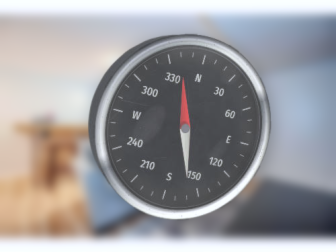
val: 340 °
